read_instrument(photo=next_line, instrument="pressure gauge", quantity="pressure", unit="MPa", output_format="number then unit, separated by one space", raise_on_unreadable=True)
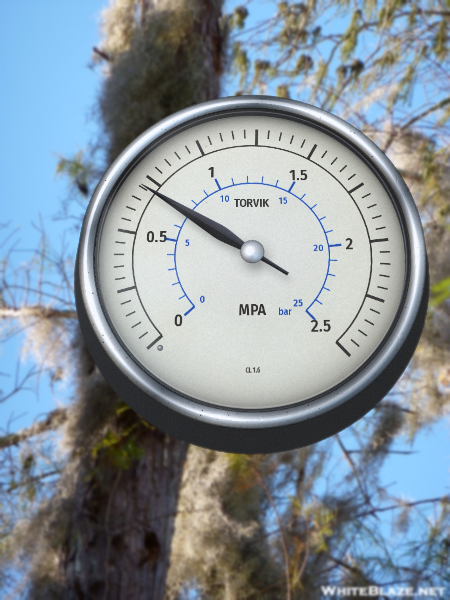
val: 0.7 MPa
